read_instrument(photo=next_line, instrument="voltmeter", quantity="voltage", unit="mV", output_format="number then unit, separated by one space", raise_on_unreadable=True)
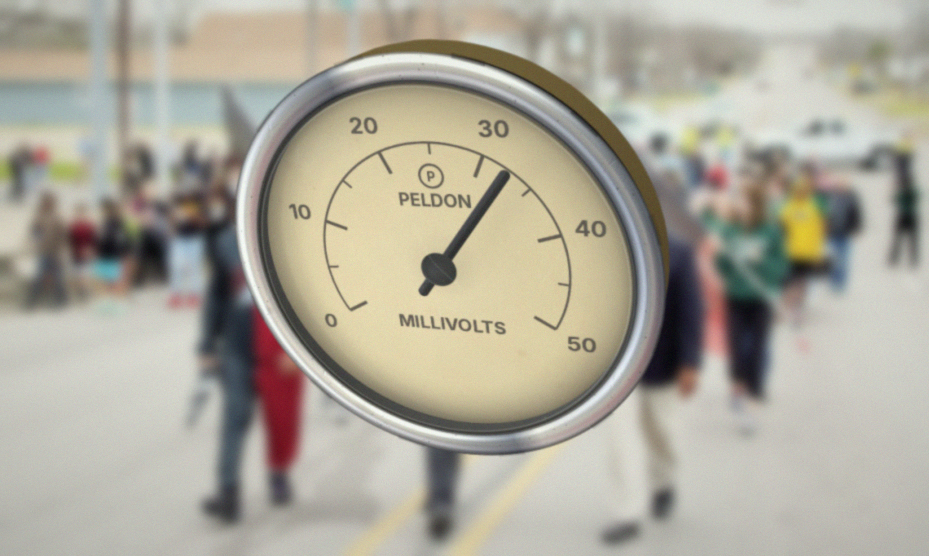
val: 32.5 mV
